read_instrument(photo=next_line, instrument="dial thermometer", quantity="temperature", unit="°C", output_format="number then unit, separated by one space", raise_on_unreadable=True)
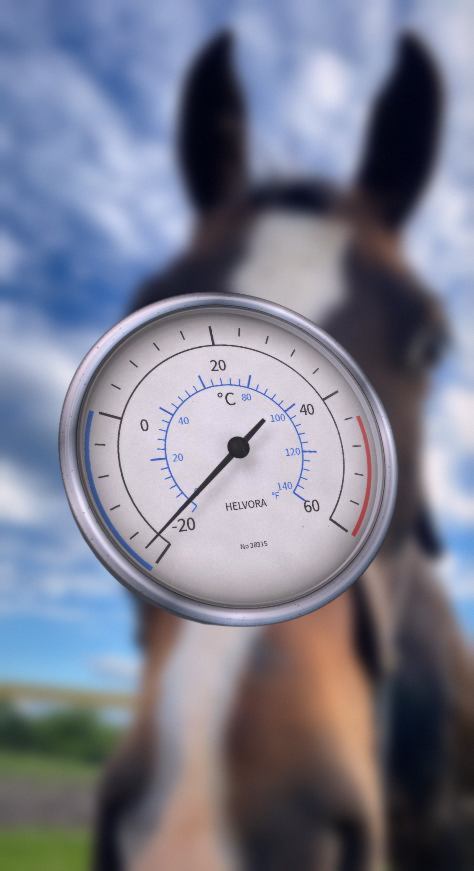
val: -18 °C
